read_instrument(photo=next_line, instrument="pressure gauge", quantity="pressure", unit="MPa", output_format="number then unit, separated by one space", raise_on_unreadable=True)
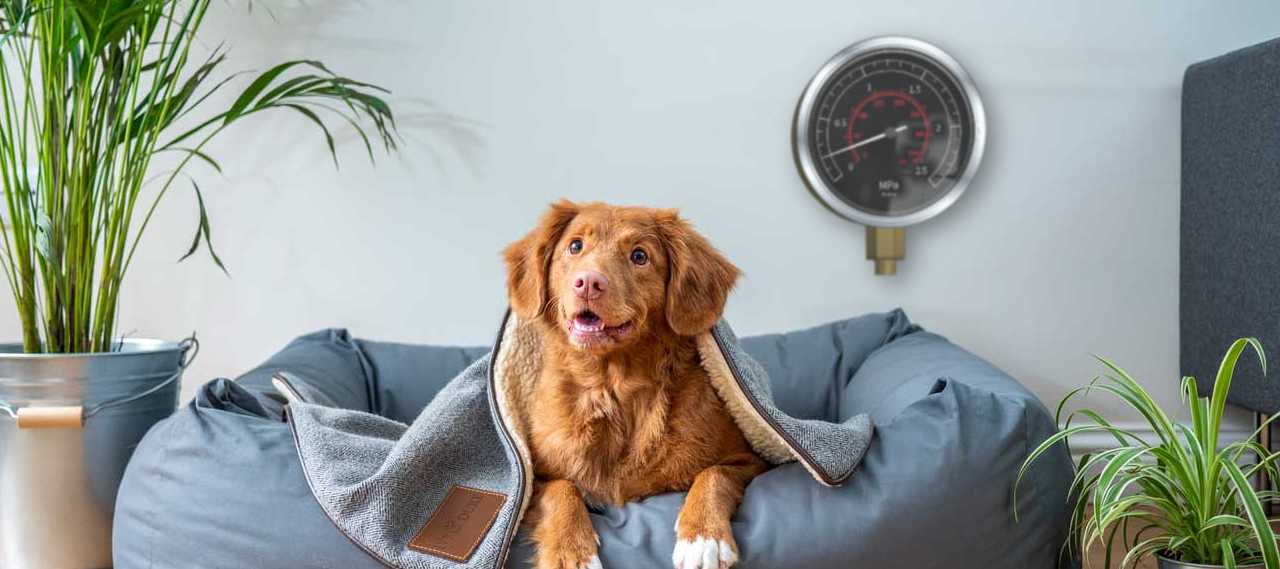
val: 0.2 MPa
